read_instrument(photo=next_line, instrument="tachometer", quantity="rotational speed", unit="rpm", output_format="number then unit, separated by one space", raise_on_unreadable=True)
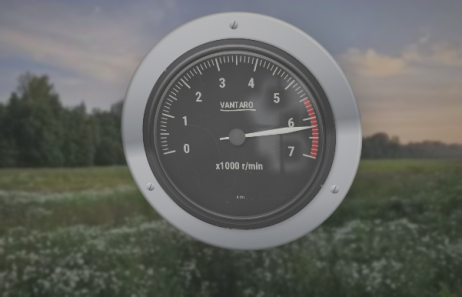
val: 6200 rpm
